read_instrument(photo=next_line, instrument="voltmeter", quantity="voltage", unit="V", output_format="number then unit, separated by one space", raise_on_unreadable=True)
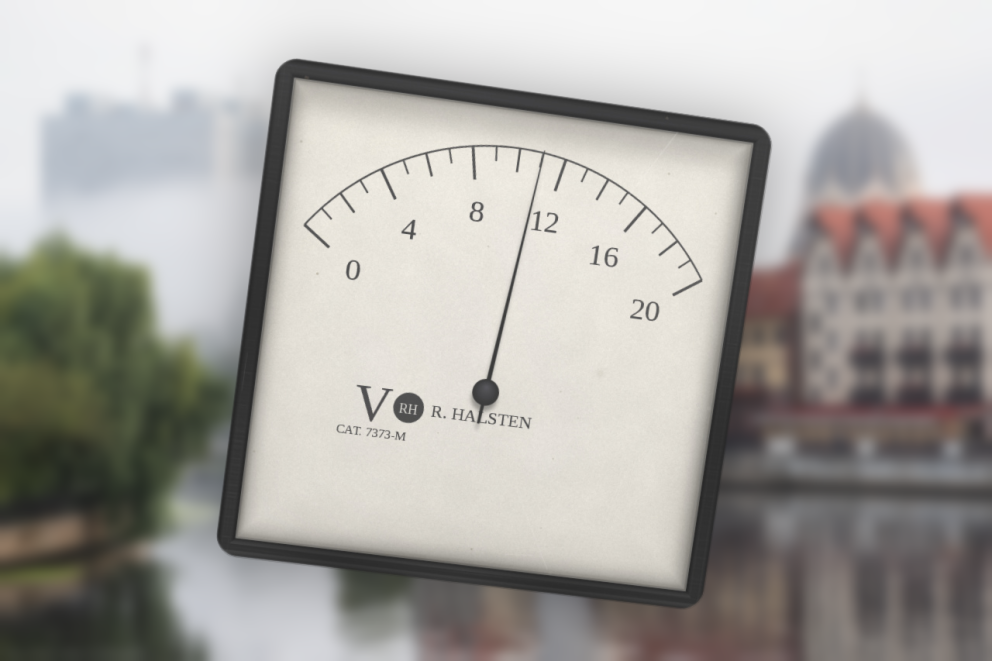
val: 11 V
